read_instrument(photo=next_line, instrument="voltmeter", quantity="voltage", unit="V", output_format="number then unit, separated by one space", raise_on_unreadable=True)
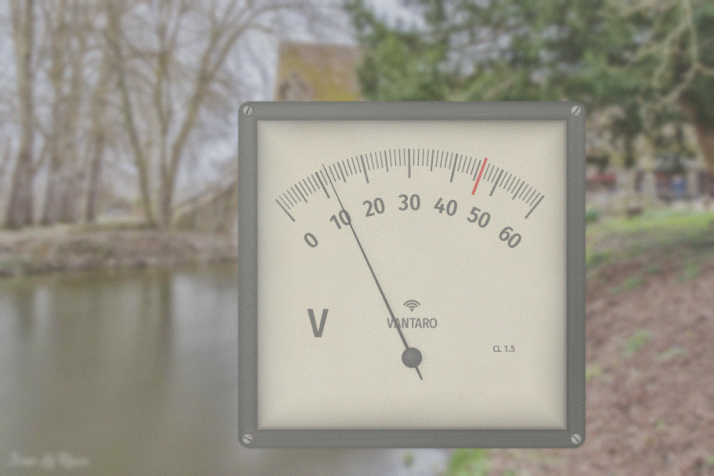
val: 12 V
